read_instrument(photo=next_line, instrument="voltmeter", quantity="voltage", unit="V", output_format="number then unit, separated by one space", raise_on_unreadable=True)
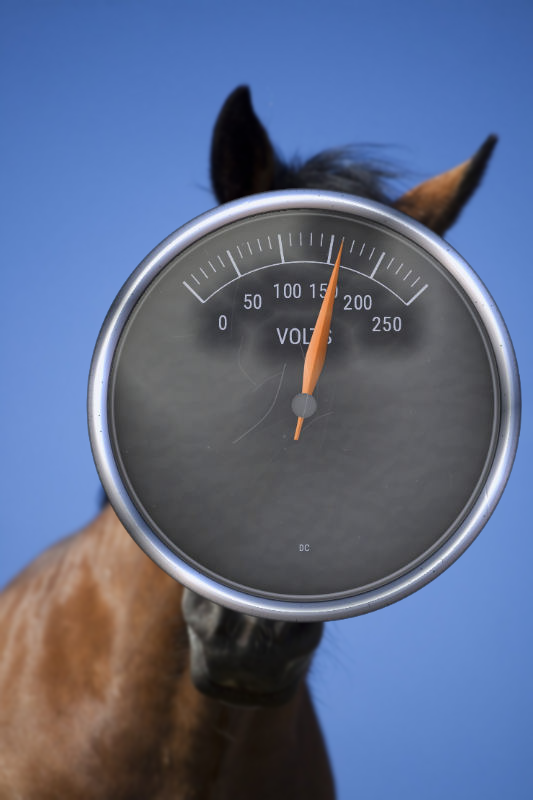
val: 160 V
